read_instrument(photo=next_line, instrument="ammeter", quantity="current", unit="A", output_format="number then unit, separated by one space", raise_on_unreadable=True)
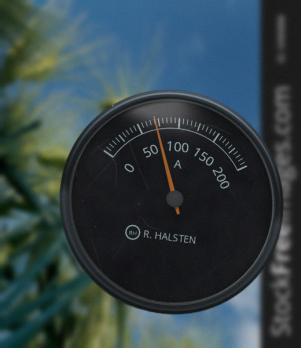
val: 70 A
